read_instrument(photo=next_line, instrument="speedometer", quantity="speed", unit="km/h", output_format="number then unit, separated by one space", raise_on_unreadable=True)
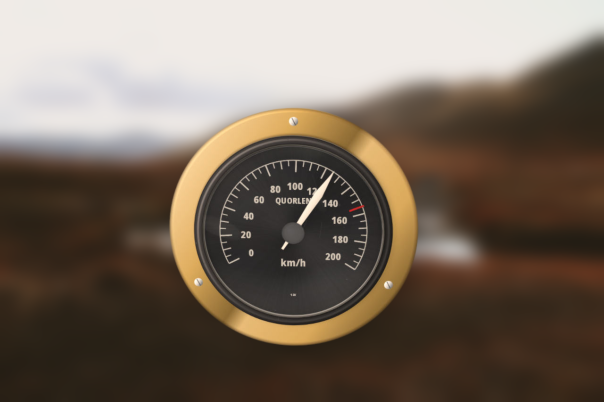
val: 125 km/h
